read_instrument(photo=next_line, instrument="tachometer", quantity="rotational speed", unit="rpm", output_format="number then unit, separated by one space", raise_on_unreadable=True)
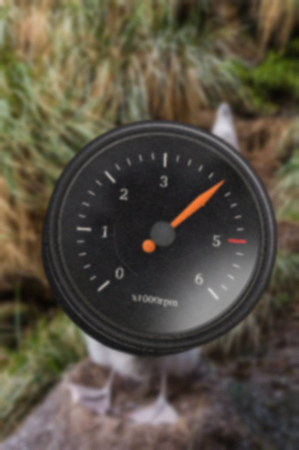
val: 4000 rpm
